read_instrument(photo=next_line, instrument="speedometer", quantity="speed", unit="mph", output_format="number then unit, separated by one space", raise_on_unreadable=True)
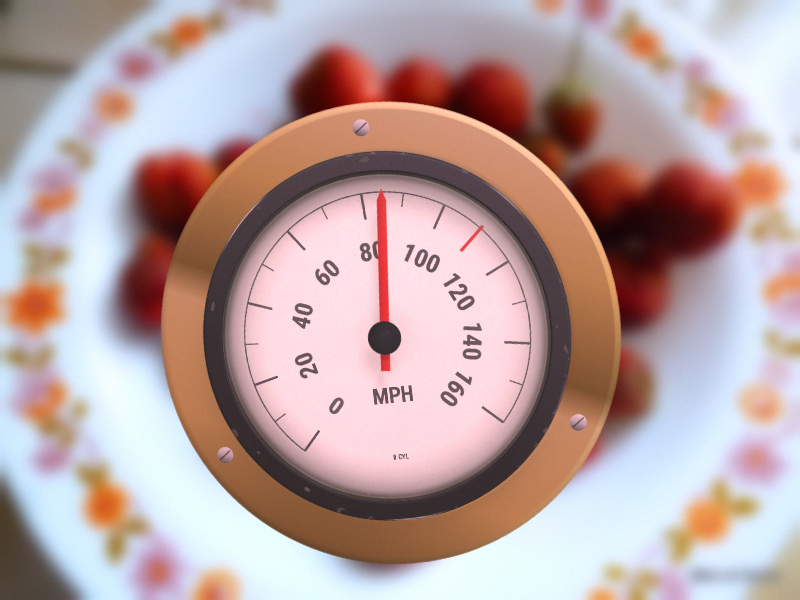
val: 85 mph
